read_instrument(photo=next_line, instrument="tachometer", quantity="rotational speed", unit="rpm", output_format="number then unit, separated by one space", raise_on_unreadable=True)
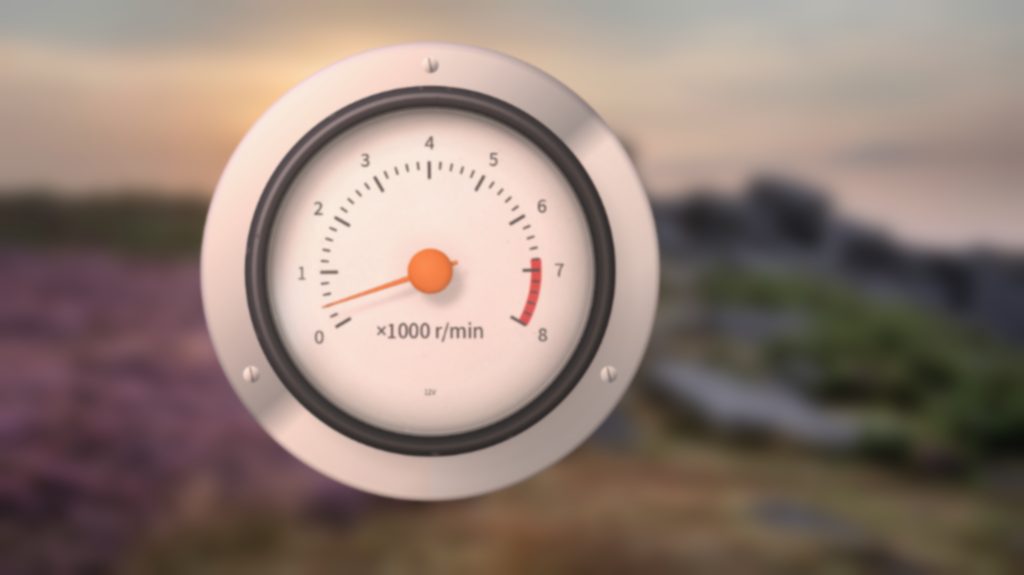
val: 400 rpm
